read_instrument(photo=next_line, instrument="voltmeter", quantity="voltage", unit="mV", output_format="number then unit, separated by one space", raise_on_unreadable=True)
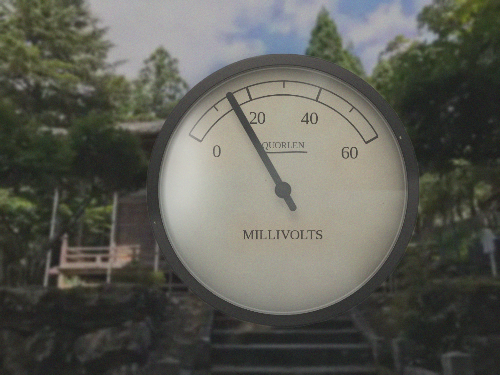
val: 15 mV
